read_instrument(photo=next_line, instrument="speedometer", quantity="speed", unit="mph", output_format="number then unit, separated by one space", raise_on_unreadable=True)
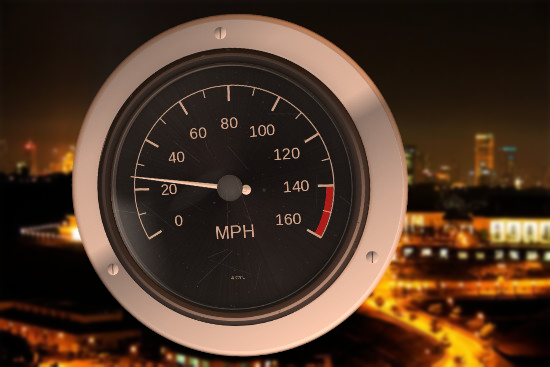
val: 25 mph
